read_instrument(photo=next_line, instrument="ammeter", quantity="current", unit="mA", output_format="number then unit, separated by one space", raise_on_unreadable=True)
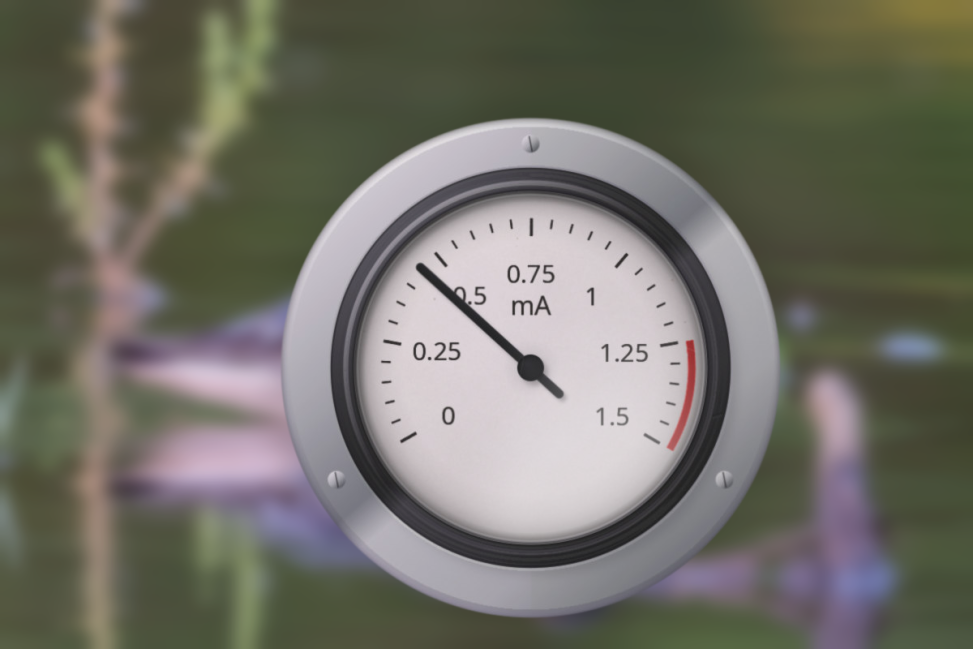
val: 0.45 mA
